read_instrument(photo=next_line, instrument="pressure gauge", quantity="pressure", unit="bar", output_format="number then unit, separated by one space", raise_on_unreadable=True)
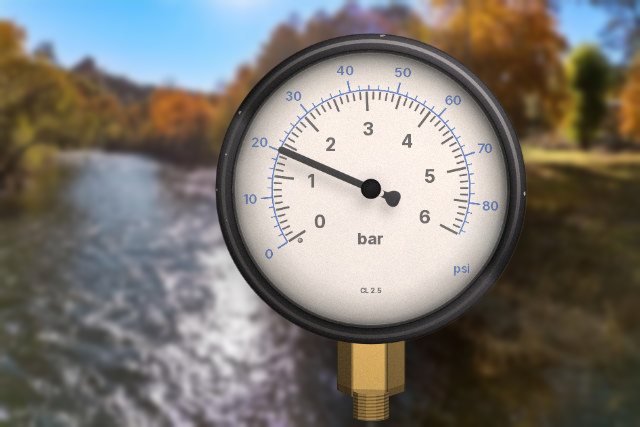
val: 1.4 bar
